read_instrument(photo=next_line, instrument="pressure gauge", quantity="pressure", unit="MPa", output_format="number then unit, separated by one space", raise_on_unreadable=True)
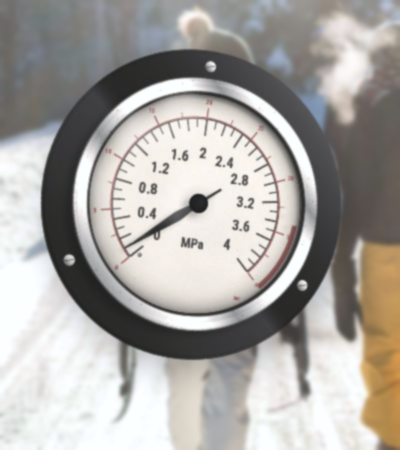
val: 0.1 MPa
